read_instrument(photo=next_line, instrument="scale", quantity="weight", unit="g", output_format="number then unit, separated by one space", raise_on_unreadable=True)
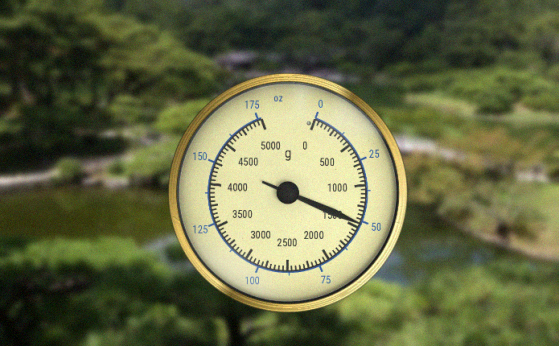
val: 1450 g
